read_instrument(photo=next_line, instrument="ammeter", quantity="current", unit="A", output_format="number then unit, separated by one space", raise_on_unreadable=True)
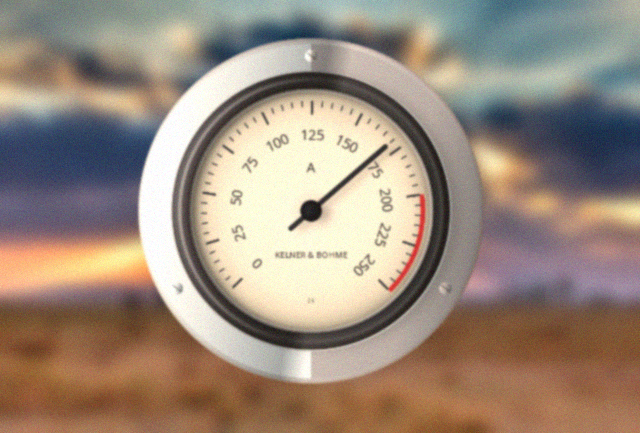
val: 170 A
